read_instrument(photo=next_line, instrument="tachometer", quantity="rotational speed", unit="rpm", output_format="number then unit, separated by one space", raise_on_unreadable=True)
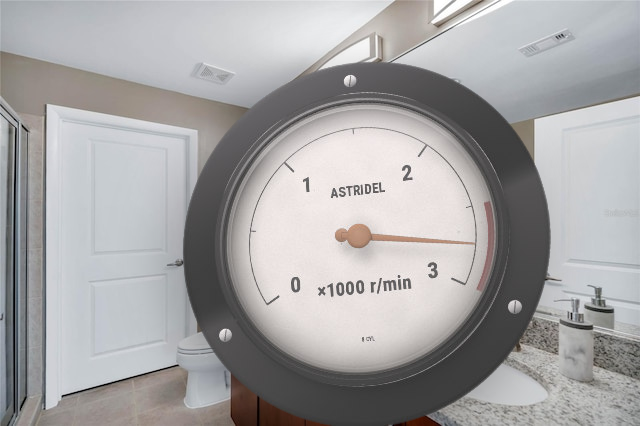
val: 2750 rpm
